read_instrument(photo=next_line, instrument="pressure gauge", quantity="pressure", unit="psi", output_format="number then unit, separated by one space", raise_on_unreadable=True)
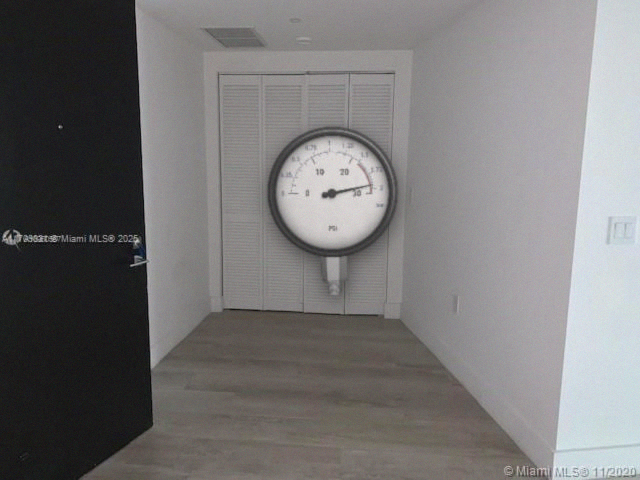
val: 28 psi
